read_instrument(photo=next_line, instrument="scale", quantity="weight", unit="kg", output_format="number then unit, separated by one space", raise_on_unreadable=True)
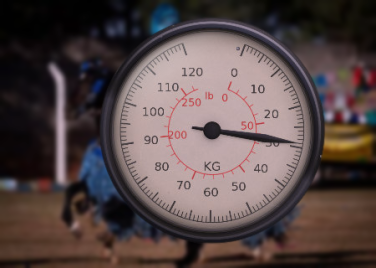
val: 29 kg
